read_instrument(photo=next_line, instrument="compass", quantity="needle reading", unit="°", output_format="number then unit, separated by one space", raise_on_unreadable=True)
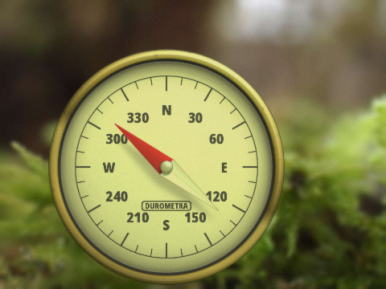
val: 310 °
